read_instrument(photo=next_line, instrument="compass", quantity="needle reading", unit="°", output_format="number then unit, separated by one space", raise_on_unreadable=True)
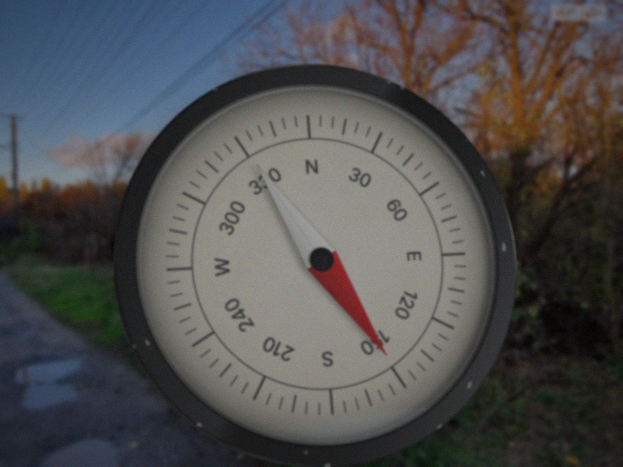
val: 150 °
